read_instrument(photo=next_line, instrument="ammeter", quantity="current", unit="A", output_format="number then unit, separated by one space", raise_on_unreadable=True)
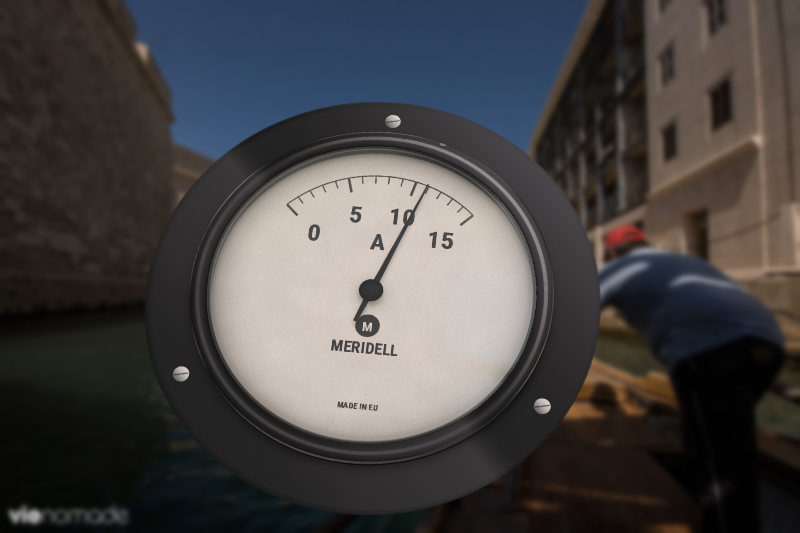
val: 11 A
